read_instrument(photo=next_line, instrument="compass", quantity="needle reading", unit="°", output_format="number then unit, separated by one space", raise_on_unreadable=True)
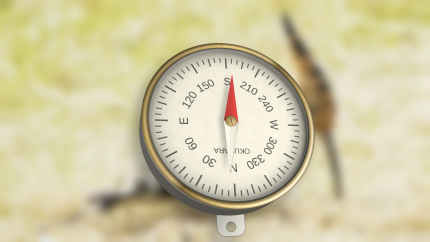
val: 185 °
